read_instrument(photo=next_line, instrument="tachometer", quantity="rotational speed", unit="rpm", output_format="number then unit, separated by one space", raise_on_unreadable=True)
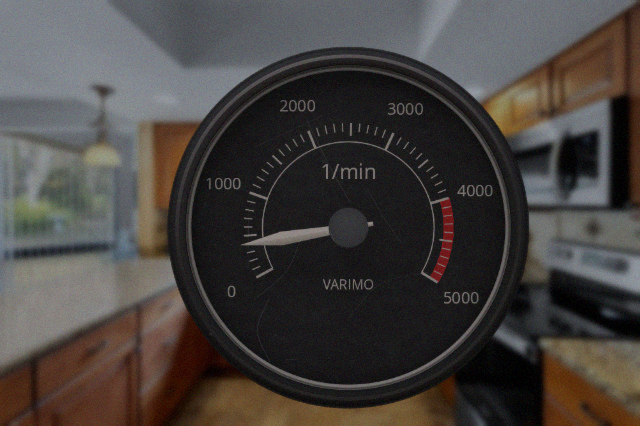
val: 400 rpm
